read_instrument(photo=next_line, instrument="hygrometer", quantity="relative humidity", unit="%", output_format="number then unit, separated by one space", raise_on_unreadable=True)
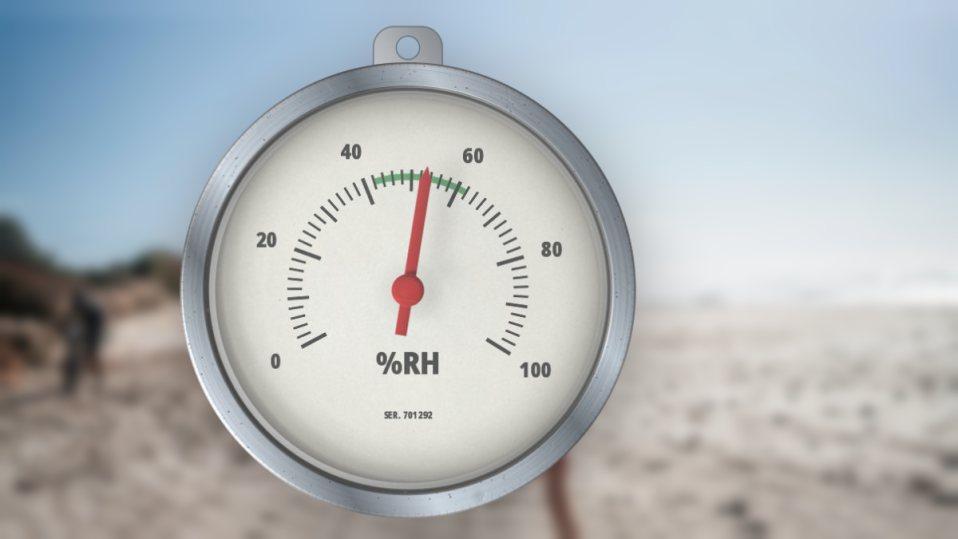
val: 53 %
